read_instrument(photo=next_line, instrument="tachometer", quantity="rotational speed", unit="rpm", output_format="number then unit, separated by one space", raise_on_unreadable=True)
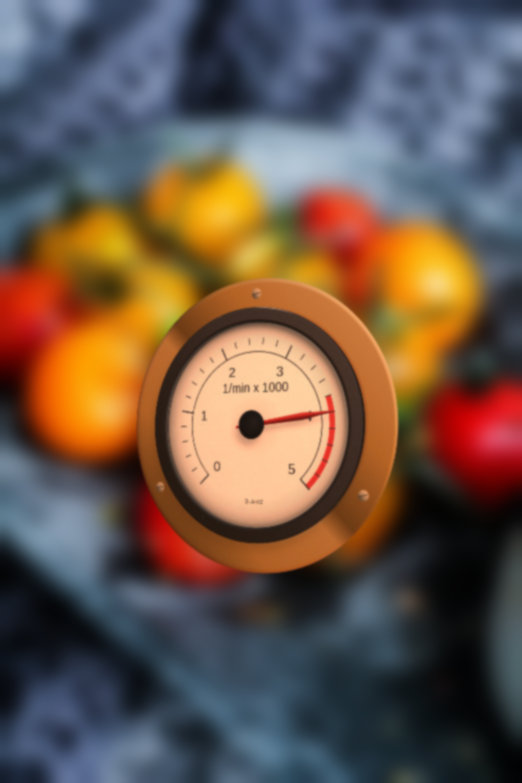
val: 4000 rpm
